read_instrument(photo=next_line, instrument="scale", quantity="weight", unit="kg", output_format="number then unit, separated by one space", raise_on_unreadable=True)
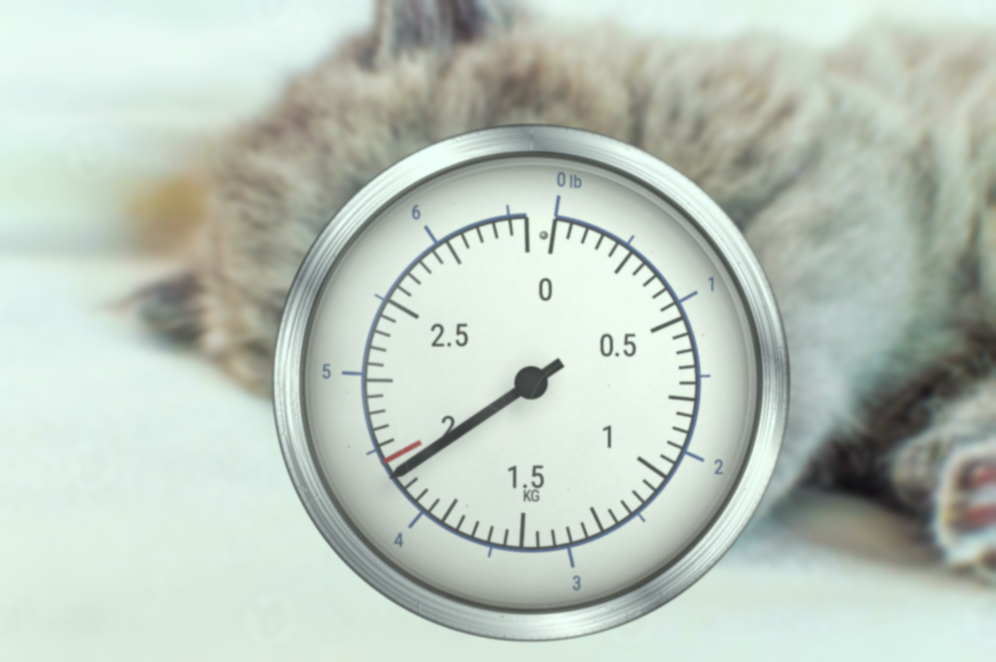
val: 1.95 kg
